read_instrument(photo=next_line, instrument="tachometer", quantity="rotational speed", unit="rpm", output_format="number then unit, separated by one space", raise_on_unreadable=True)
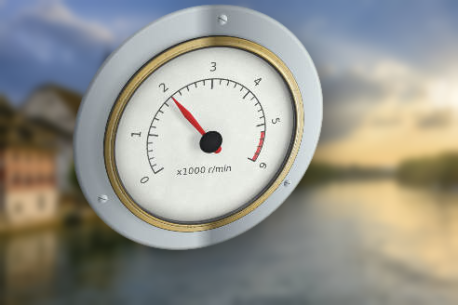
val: 2000 rpm
